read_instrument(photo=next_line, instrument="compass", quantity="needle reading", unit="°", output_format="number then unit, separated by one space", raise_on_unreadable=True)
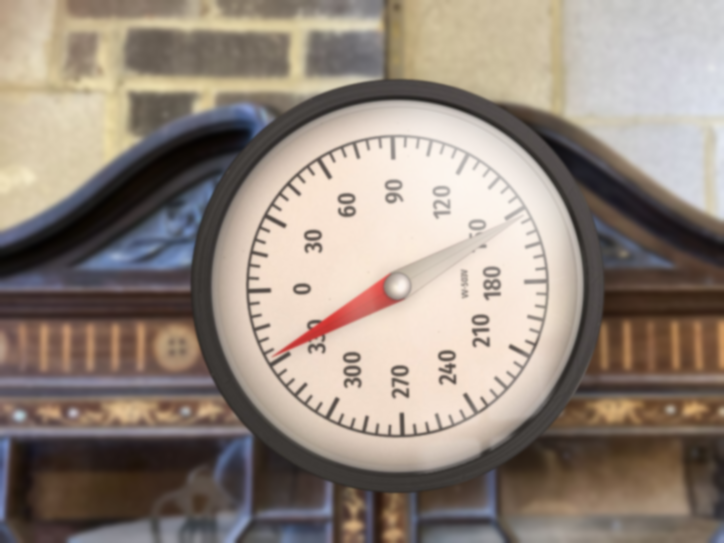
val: 332.5 °
